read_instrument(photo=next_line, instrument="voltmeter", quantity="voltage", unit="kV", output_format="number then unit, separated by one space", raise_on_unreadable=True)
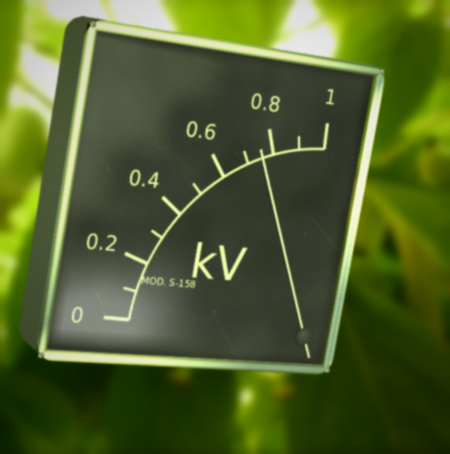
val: 0.75 kV
